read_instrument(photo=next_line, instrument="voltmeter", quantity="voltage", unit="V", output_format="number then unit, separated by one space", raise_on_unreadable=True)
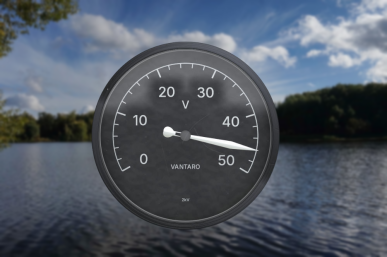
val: 46 V
